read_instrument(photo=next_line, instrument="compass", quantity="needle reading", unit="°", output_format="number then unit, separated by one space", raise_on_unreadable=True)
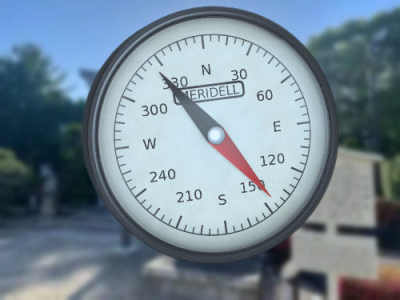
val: 145 °
